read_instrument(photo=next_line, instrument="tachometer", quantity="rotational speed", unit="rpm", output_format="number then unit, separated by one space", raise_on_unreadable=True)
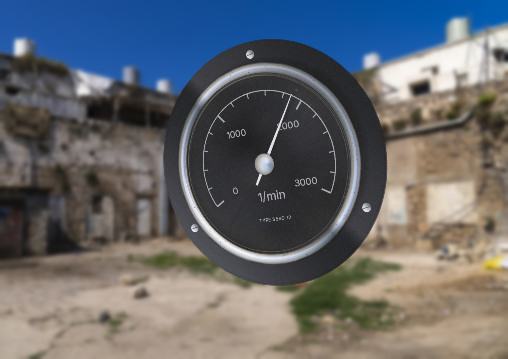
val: 1900 rpm
